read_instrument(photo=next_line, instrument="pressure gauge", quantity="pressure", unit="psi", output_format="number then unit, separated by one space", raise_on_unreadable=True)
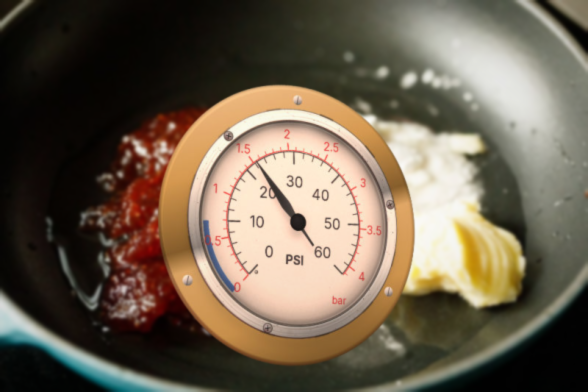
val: 22 psi
